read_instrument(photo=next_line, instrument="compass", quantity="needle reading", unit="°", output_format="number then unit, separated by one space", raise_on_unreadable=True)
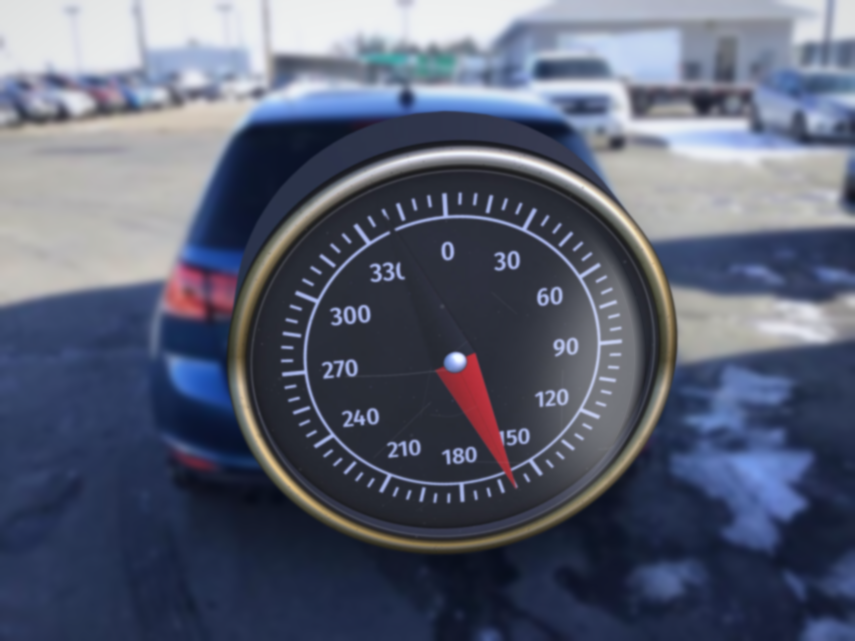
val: 160 °
